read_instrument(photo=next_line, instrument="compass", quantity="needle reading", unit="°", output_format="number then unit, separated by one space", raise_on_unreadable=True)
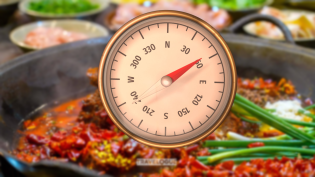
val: 55 °
